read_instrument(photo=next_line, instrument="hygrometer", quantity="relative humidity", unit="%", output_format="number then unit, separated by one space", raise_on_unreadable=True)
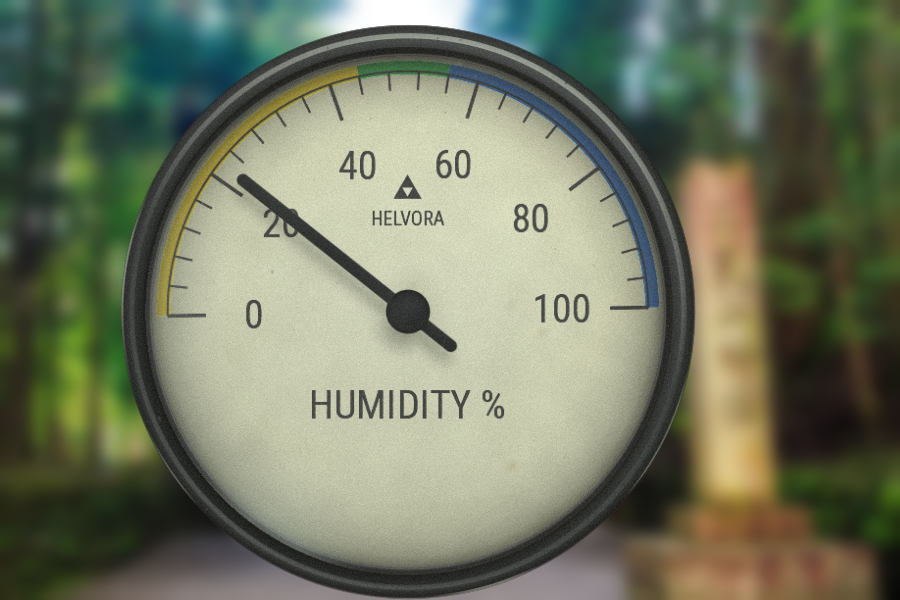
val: 22 %
